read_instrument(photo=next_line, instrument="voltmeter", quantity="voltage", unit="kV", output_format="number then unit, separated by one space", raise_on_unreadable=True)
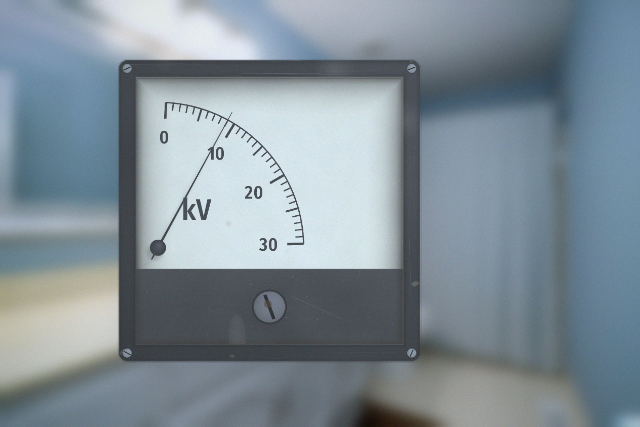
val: 9 kV
